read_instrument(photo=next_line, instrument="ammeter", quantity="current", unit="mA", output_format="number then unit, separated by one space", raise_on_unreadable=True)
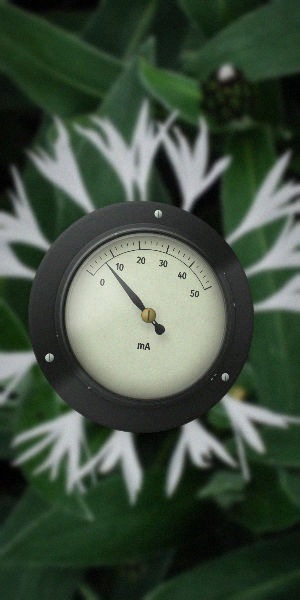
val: 6 mA
